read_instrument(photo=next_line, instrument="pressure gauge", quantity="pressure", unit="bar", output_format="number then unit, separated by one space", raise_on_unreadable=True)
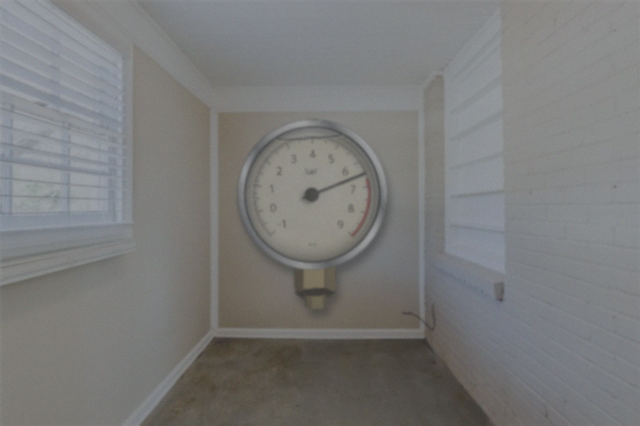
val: 6.5 bar
